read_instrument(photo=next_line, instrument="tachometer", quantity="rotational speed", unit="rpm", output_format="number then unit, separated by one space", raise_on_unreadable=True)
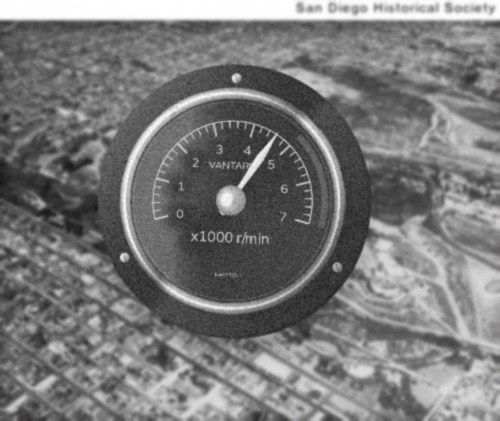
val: 4600 rpm
